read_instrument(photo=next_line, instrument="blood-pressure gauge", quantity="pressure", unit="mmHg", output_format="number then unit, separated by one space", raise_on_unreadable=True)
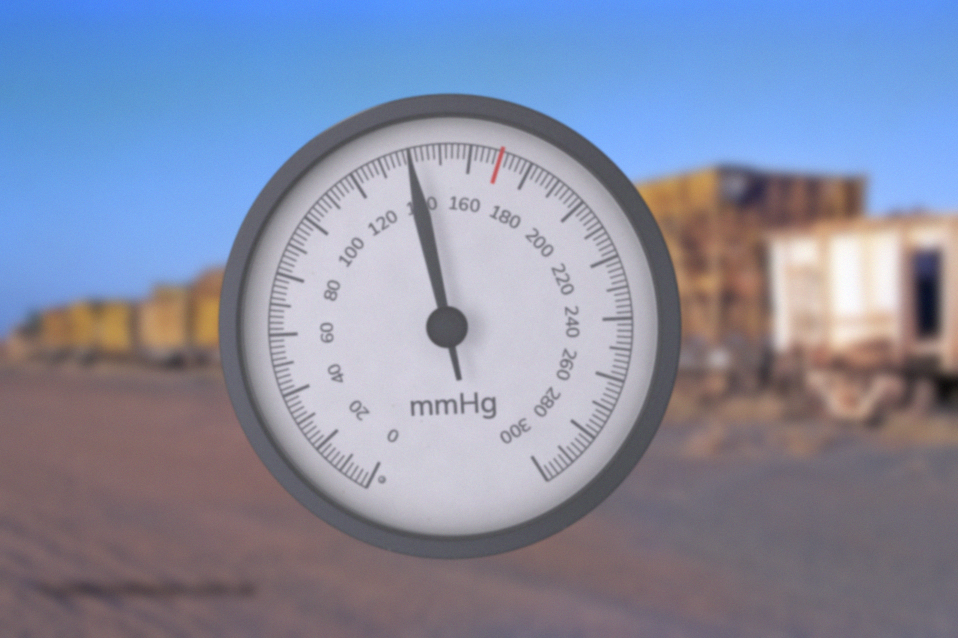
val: 140 mmHg
